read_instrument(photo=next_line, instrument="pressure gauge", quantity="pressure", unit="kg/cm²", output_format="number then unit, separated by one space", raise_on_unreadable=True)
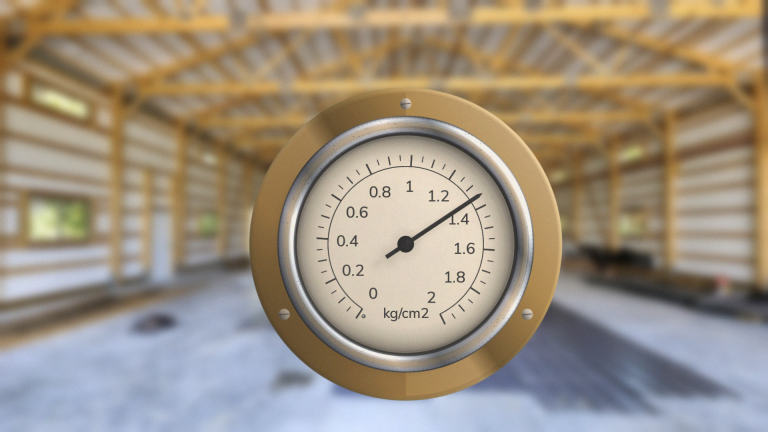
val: 1.35 kg/cm²
